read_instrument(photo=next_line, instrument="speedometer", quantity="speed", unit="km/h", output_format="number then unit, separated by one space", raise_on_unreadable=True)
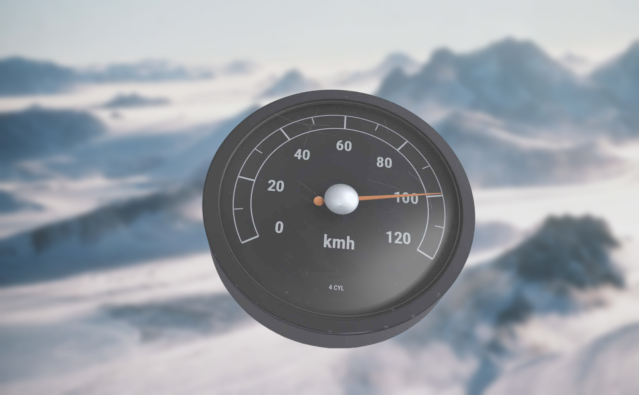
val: 100 km/h
